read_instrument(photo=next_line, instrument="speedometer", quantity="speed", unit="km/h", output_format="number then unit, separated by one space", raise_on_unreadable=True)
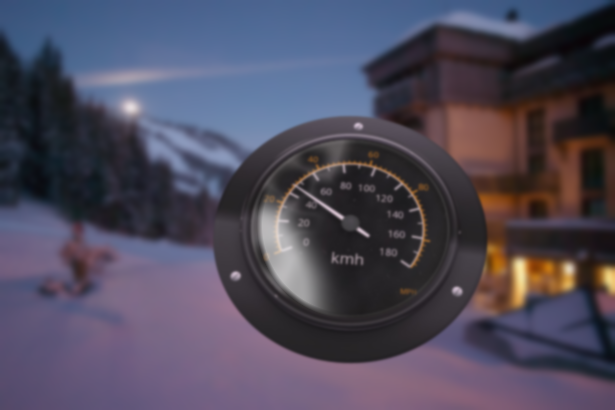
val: 45 km/h
